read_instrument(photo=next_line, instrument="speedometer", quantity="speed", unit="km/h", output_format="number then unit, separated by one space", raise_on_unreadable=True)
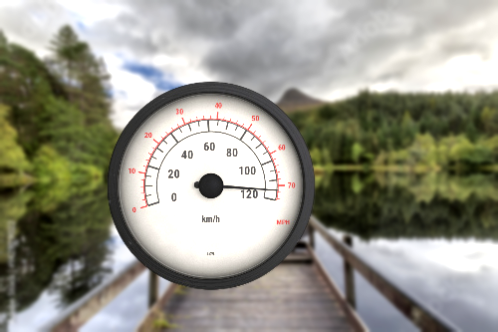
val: 115 km/h
